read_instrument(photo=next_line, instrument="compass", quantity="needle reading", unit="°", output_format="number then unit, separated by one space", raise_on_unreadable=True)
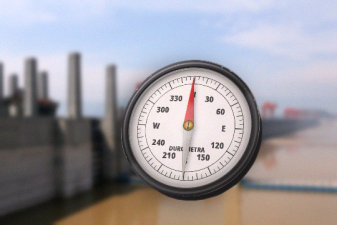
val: 0 °
